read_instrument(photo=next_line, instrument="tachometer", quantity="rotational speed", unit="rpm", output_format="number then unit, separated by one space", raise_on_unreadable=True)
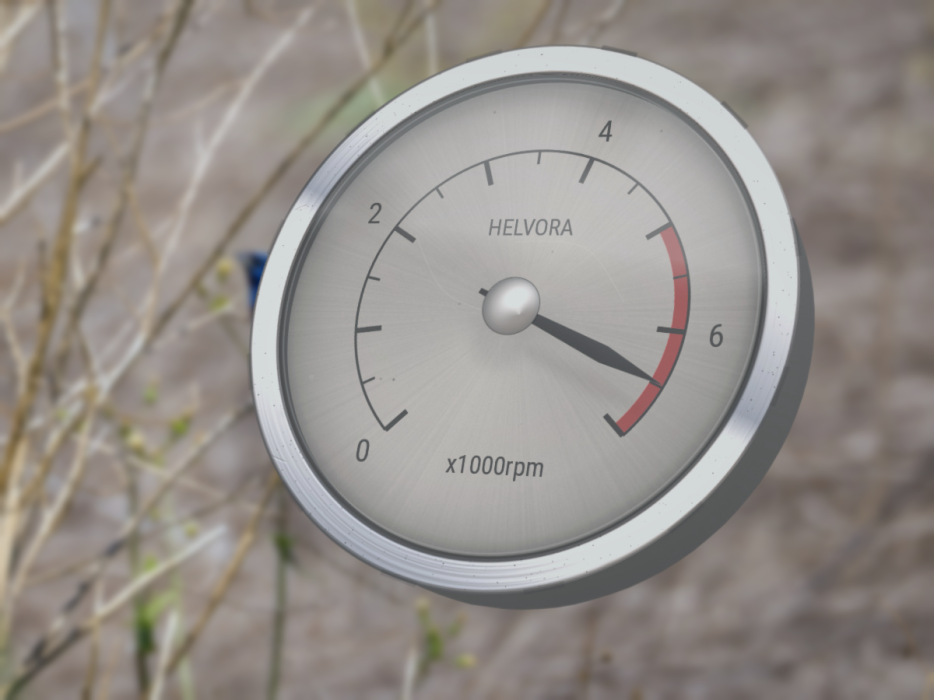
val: 6500 rpm
